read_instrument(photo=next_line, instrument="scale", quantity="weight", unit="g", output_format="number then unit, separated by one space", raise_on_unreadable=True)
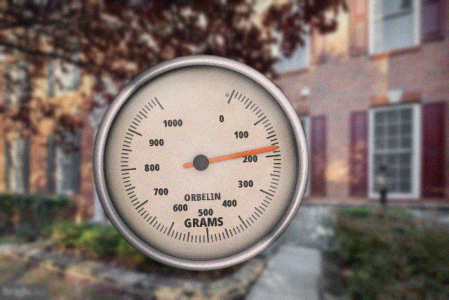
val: 180 g
